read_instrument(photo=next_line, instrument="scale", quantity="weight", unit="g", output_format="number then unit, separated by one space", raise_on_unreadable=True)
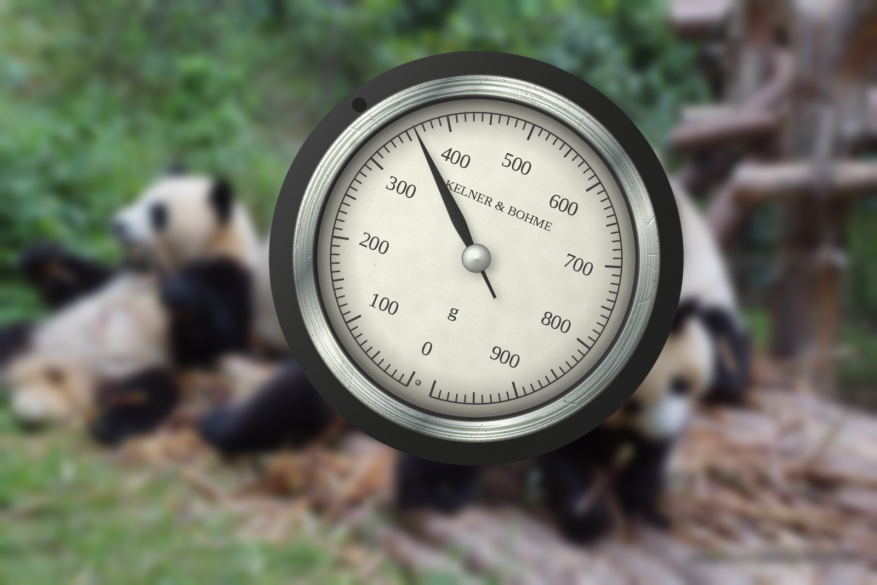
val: 360 g
